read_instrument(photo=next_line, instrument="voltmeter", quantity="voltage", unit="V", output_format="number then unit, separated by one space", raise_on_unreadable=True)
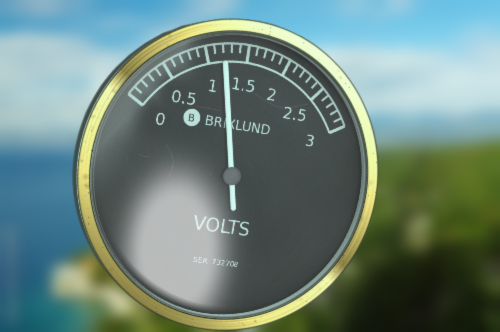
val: 1.2 V
